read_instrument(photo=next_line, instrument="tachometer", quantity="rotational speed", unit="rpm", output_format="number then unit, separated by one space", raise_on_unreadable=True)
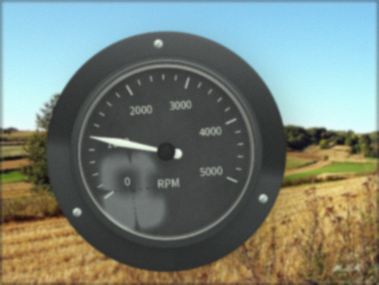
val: 1000 rpm
